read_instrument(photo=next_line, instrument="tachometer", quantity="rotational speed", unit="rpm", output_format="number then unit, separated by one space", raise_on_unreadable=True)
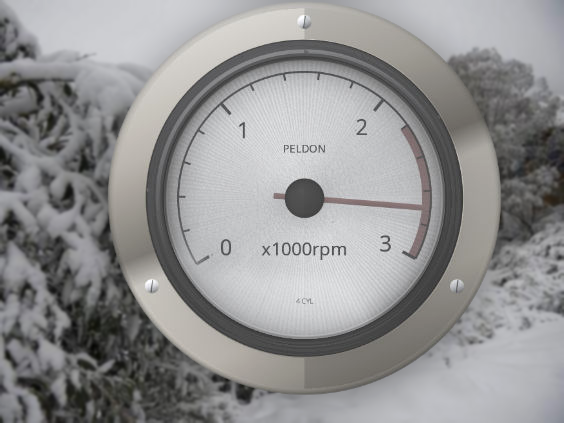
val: 2700 rpm
